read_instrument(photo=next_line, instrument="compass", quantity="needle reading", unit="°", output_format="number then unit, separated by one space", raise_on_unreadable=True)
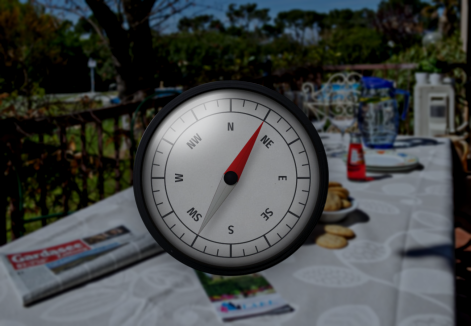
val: 30 °
